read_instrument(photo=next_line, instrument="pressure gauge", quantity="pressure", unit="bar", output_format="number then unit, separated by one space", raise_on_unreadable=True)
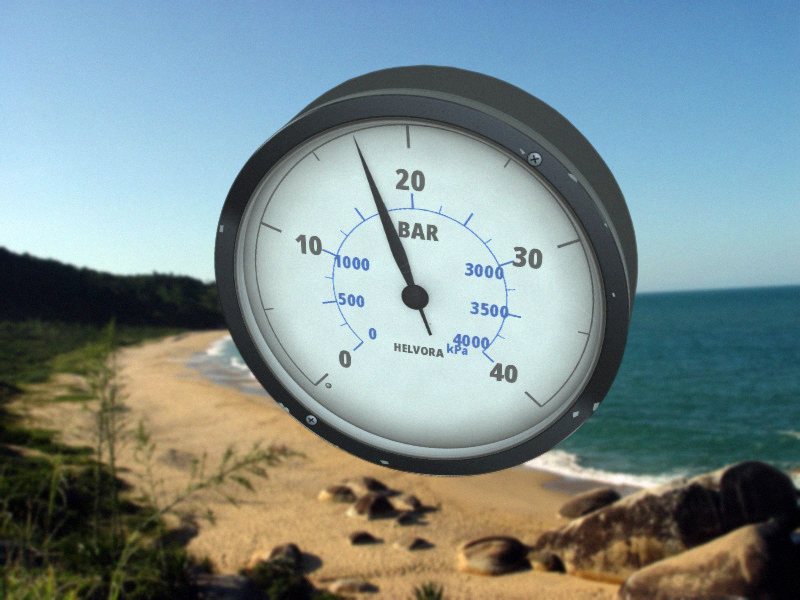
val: 17.5 bar
